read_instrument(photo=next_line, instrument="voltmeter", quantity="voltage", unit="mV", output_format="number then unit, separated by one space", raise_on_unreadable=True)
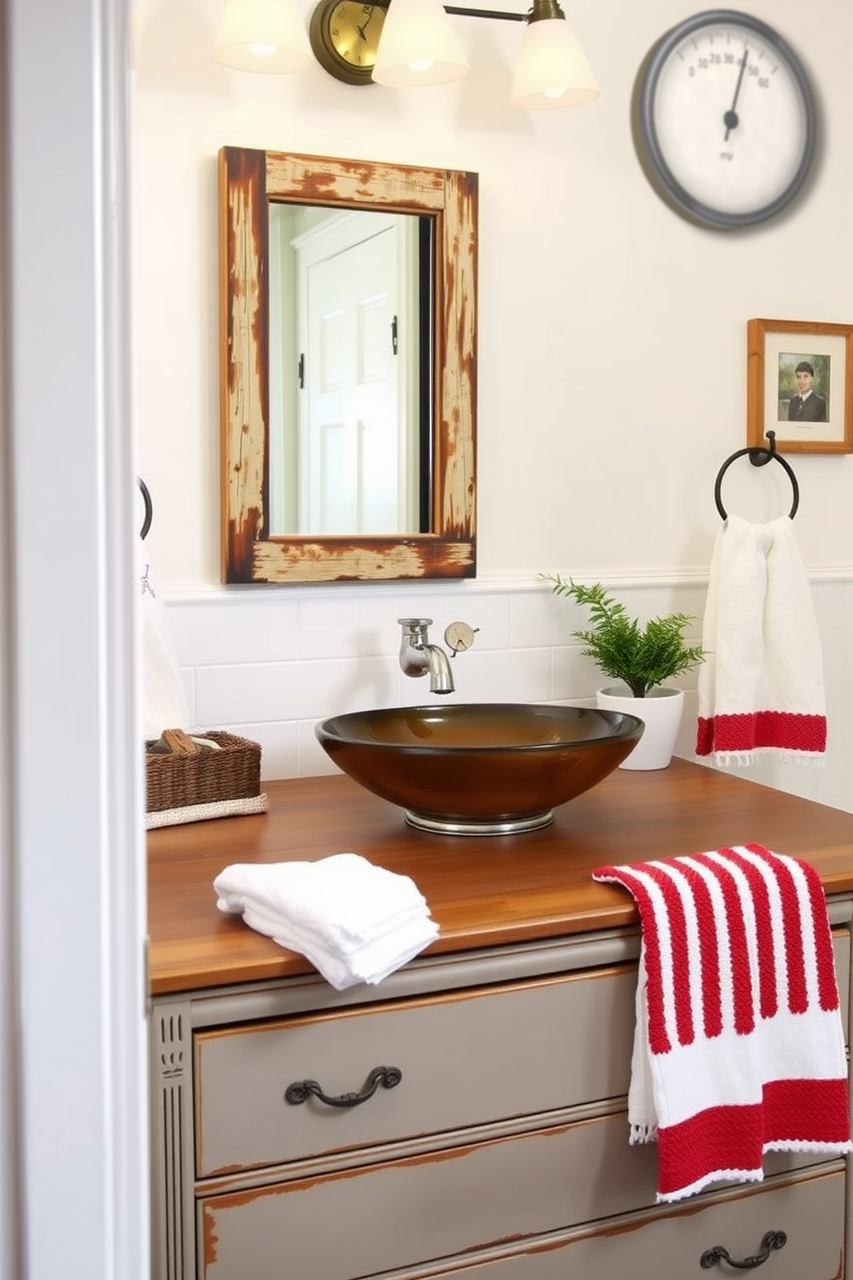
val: 40 mV
